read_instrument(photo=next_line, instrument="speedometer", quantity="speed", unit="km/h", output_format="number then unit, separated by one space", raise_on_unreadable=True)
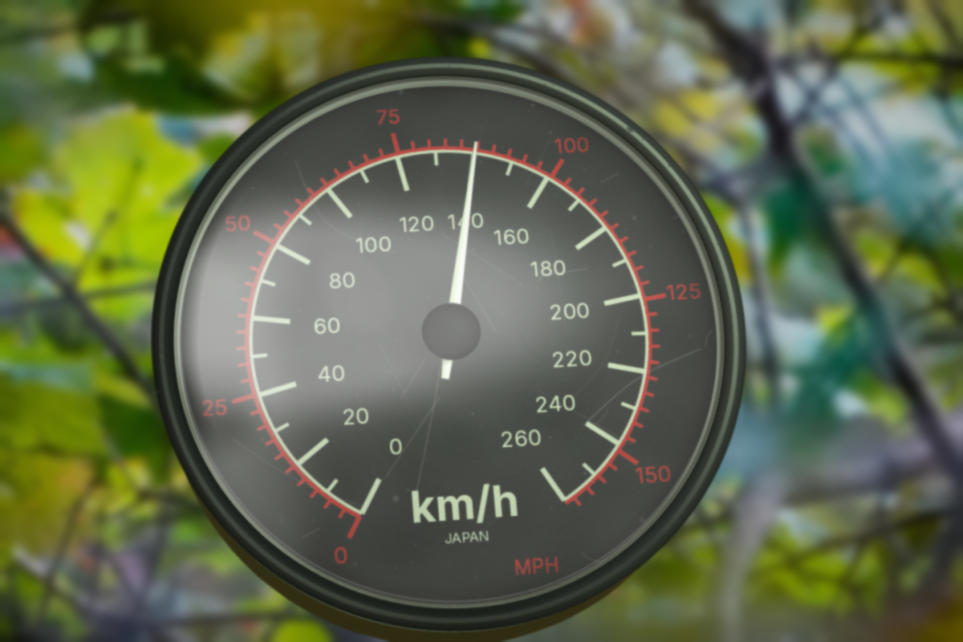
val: 140 km/h
